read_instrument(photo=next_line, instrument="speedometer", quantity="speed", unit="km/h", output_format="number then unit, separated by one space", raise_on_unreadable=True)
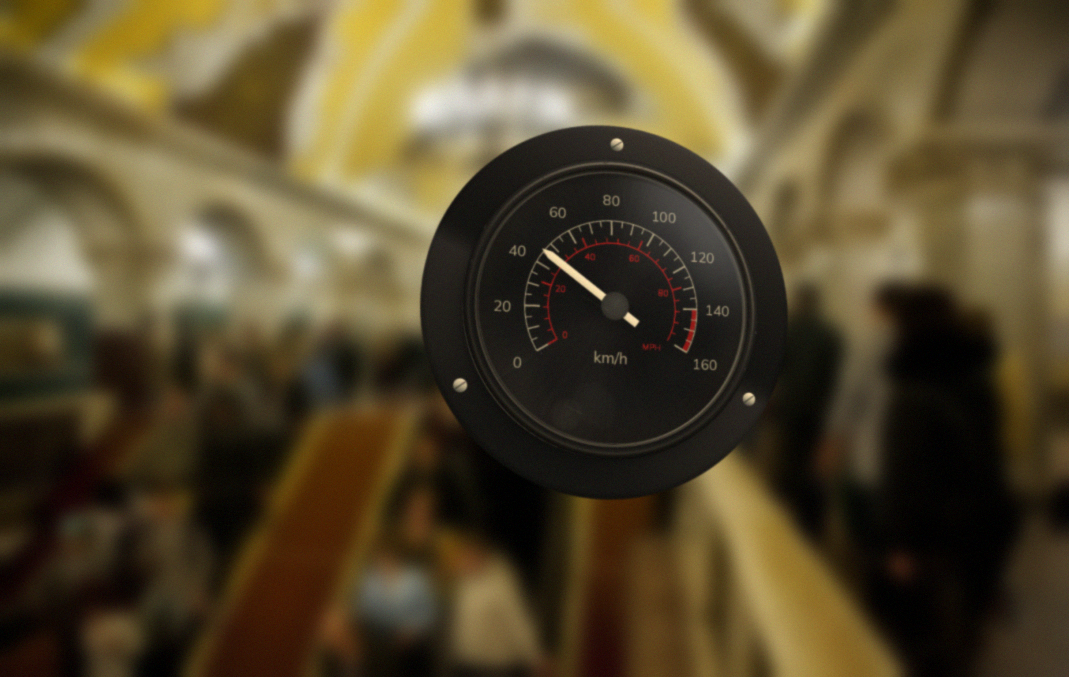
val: 45 km/h
